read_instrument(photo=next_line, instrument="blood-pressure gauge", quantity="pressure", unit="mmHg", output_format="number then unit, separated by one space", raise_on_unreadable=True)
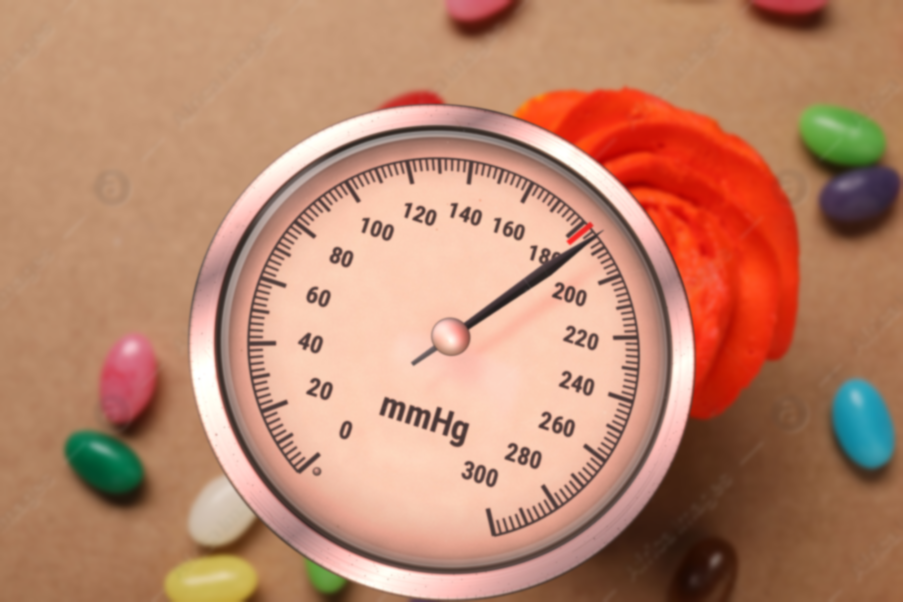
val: 186 mmHg
